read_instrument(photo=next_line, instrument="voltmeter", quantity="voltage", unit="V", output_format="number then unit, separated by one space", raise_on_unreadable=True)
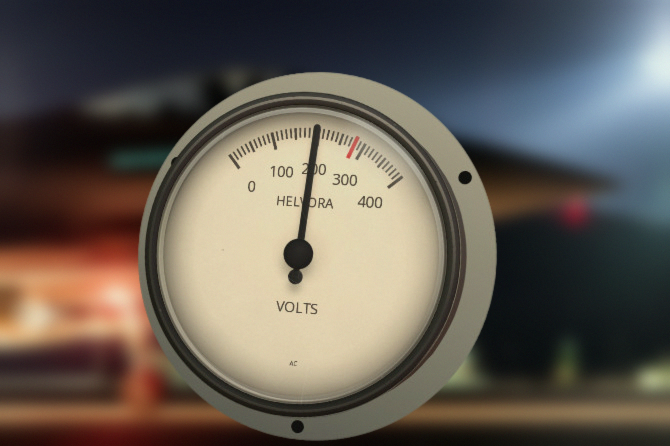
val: 200 V
